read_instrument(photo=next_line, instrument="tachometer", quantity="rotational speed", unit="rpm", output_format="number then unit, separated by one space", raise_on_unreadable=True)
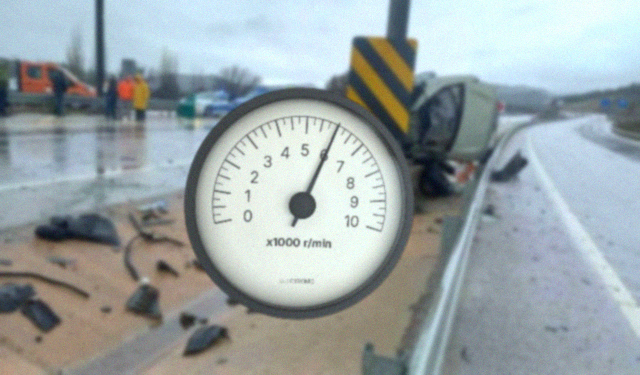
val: 6000 rpm
